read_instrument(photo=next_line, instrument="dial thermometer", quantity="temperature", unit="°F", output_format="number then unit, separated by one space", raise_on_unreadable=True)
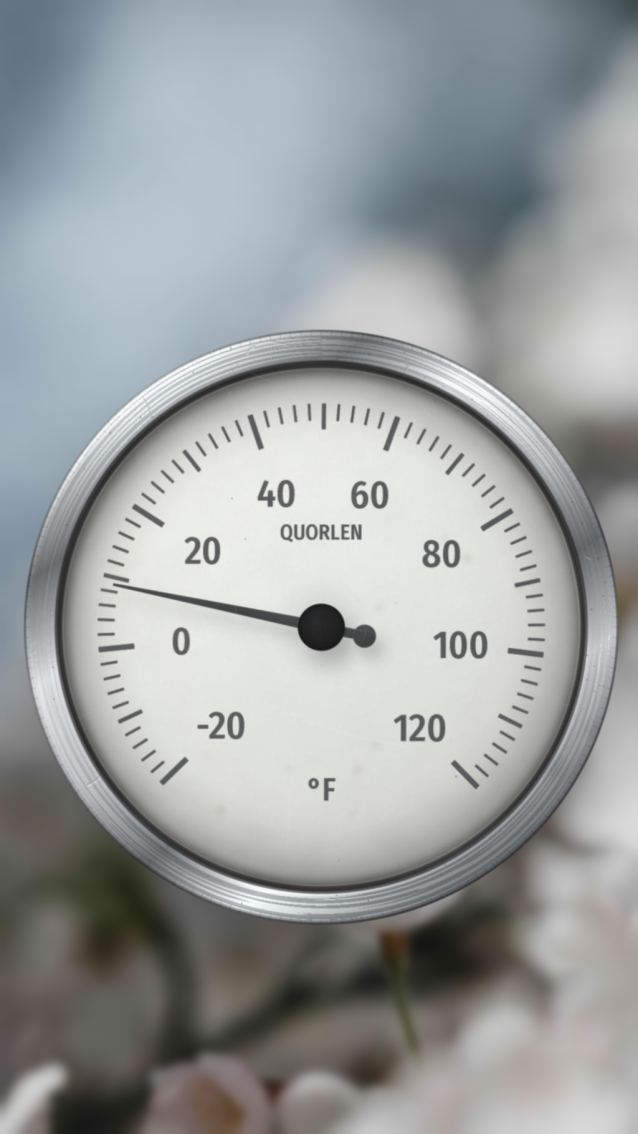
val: 9 °F
